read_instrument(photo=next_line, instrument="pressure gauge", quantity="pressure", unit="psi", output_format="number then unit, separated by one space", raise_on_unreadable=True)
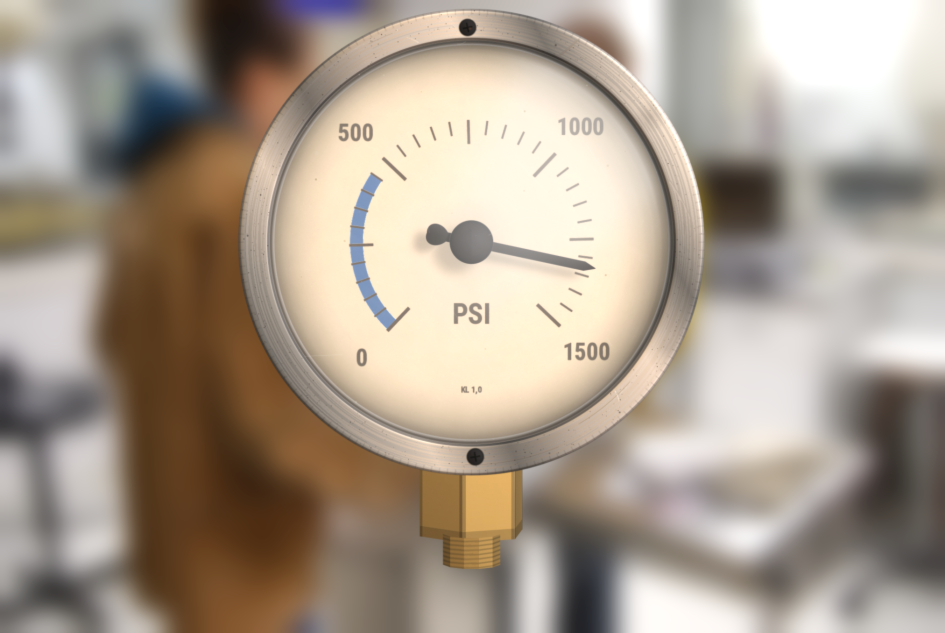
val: 1325 psi
